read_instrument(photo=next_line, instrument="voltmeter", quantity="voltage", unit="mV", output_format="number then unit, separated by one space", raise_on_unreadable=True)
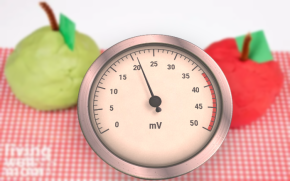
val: 21 mV
